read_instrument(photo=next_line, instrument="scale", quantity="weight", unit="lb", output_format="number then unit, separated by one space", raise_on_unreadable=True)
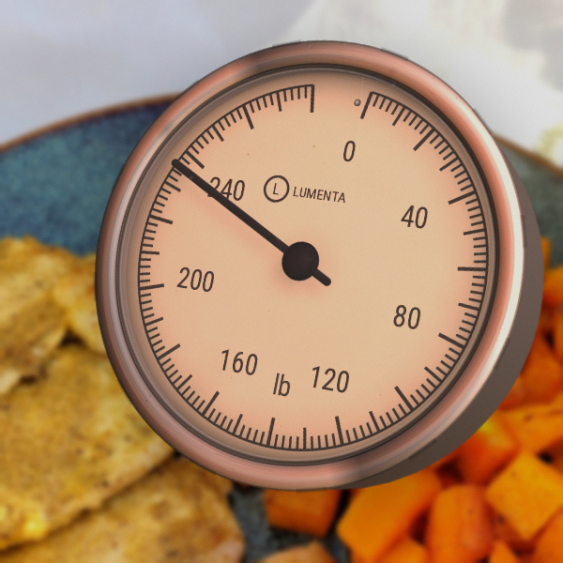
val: 236 lb
